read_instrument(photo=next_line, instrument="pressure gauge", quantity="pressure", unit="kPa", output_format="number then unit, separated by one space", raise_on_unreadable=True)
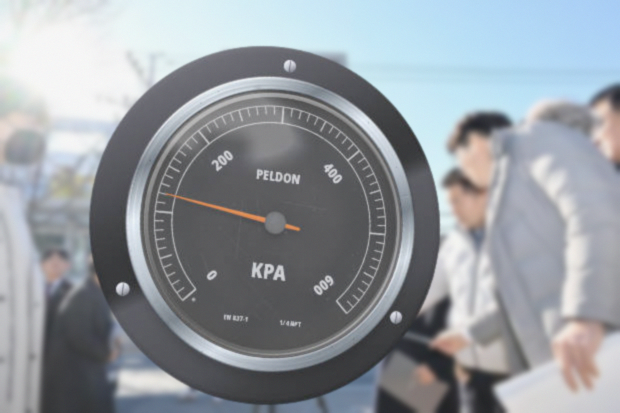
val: 120 kPa
